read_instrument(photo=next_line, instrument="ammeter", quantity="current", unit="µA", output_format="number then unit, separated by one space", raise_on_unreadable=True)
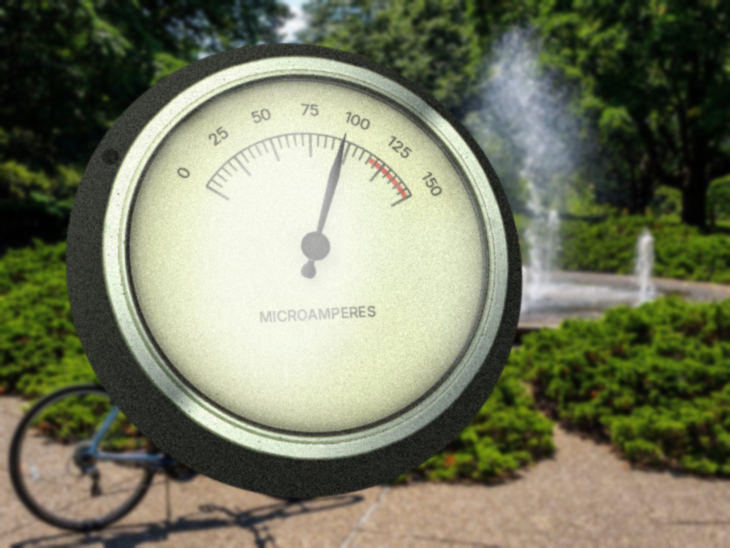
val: 95 µA
